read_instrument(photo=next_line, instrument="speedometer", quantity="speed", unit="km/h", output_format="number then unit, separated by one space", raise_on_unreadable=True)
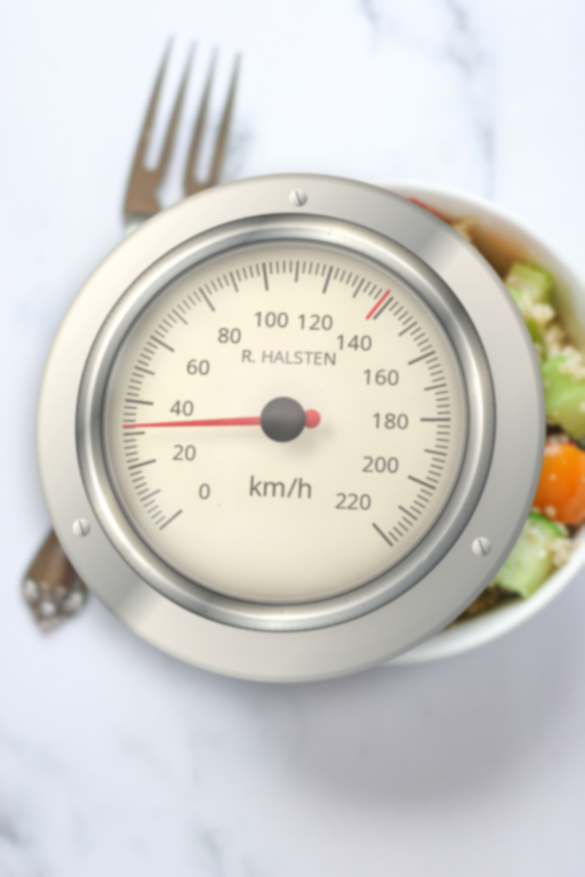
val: 32 km/h
